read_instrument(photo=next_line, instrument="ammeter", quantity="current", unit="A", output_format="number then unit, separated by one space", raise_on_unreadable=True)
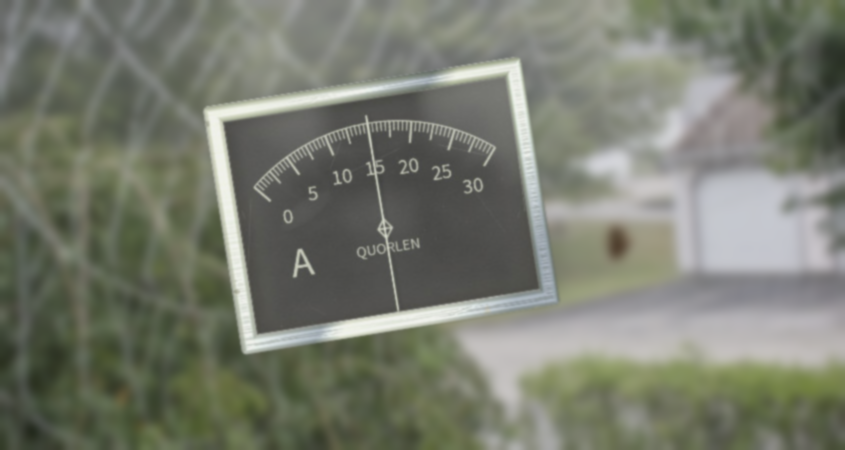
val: 15 A
